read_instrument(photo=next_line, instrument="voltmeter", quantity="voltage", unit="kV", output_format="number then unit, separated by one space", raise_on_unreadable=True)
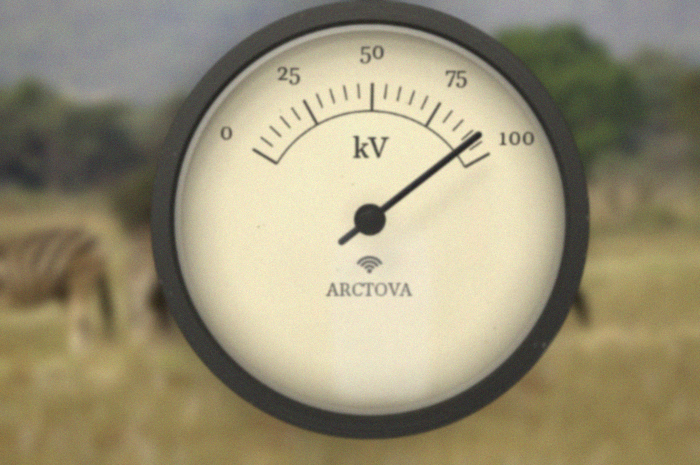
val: 92.5 kV
